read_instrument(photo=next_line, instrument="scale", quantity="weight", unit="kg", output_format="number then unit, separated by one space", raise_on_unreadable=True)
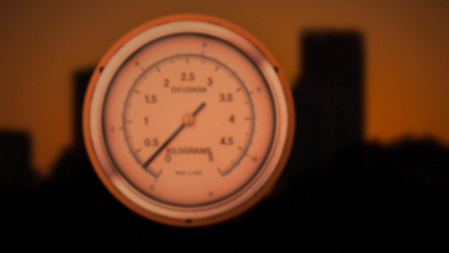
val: 0.25 kg
